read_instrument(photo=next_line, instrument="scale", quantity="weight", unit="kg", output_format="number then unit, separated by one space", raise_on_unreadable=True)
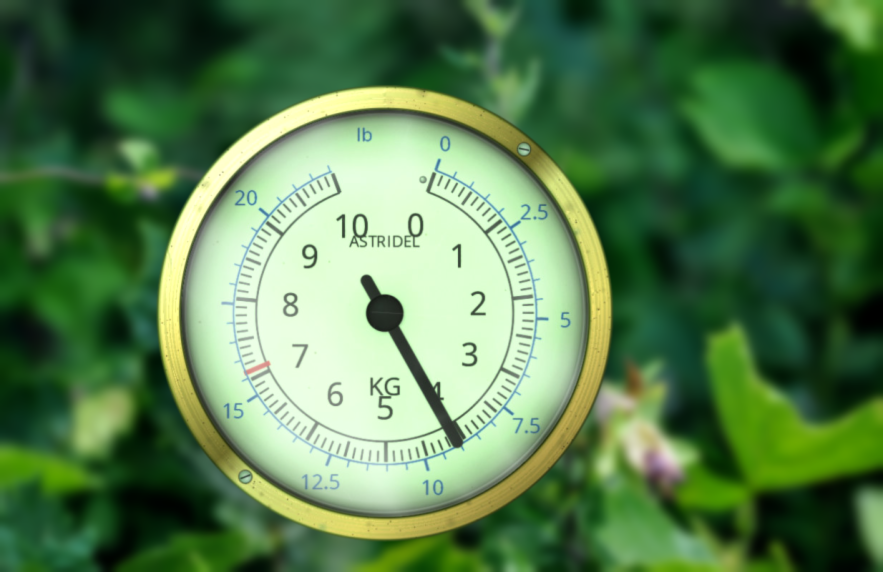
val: 4.1 kg
